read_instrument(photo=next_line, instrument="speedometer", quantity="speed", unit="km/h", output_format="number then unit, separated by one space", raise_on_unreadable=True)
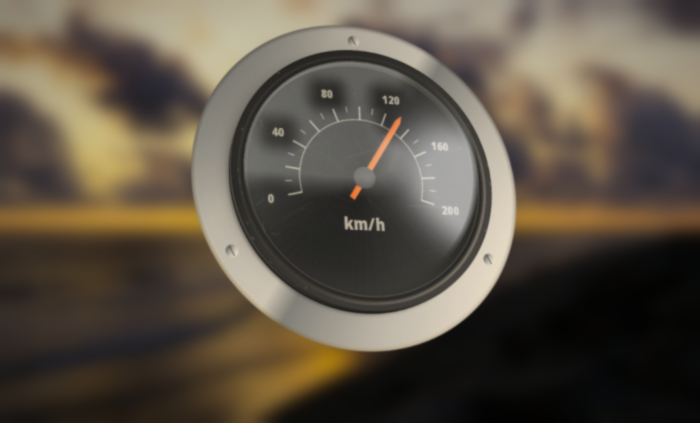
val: 130 km/h
